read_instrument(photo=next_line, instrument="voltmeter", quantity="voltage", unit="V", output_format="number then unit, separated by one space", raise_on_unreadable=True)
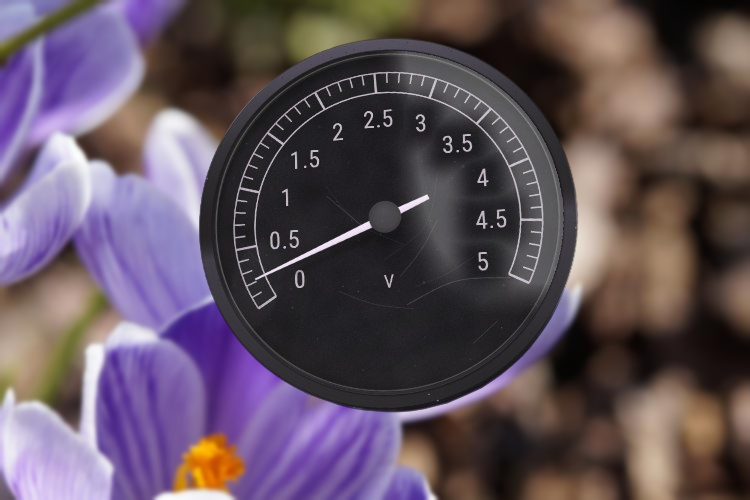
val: 0.2 V
